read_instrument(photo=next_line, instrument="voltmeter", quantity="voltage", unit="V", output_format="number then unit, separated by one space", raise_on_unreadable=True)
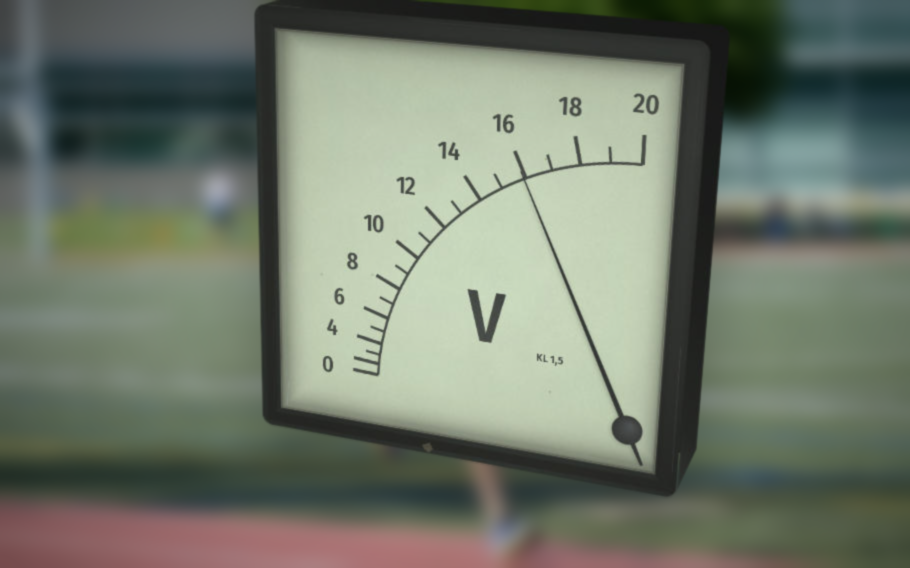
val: 16 V
